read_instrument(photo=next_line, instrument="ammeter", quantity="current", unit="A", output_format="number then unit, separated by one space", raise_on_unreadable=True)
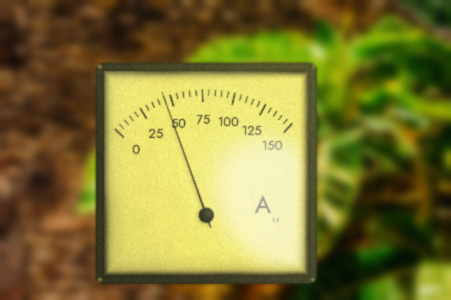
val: 45 A
